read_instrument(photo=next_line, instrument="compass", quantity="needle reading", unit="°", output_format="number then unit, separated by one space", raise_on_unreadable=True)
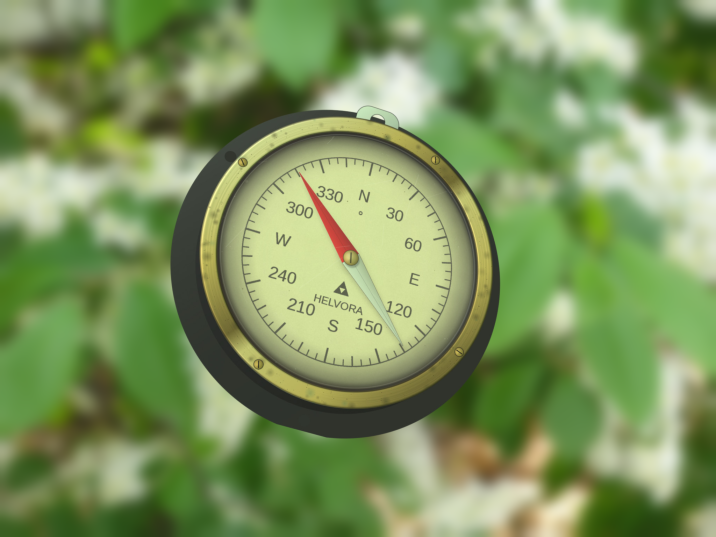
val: 315 °
